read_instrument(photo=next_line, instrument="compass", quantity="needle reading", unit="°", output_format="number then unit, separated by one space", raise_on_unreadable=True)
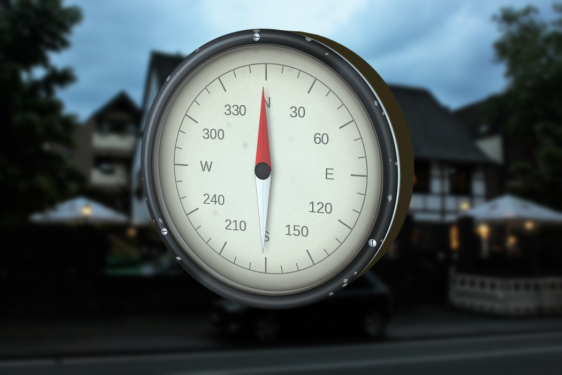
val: 0 °
